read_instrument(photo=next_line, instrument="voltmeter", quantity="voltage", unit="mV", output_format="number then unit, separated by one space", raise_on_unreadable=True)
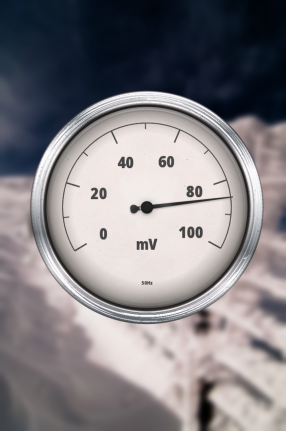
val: 85 mV
